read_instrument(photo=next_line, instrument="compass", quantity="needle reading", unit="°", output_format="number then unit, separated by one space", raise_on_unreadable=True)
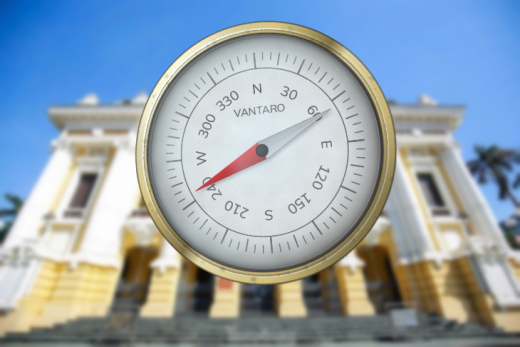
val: 245 °
